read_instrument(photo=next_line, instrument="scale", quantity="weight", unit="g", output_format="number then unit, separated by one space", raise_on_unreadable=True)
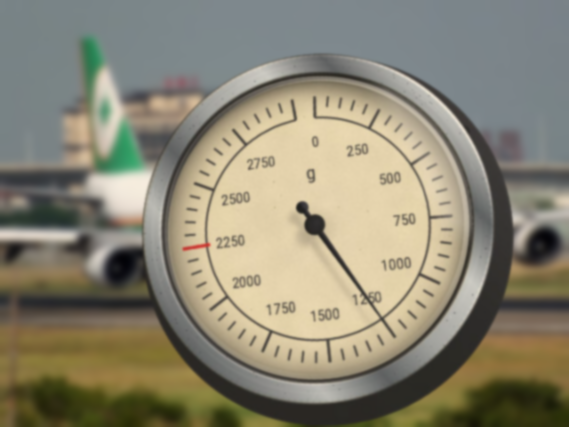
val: 1250 g
